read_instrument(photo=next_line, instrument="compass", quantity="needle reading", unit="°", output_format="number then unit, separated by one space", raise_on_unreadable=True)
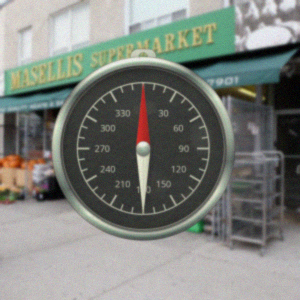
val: 0 °
